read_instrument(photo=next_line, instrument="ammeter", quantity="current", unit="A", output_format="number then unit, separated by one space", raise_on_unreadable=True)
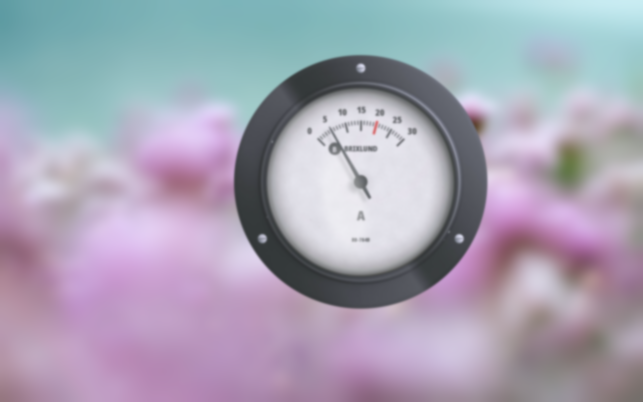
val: 5 A
